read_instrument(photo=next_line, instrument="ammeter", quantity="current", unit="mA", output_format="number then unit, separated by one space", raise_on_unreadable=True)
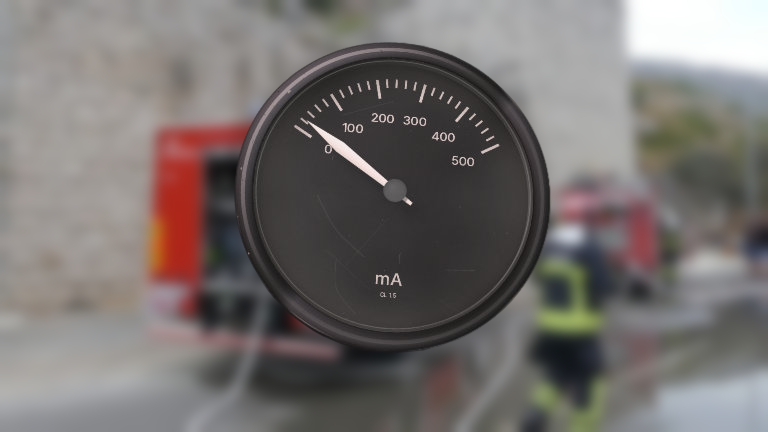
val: 20 mA
